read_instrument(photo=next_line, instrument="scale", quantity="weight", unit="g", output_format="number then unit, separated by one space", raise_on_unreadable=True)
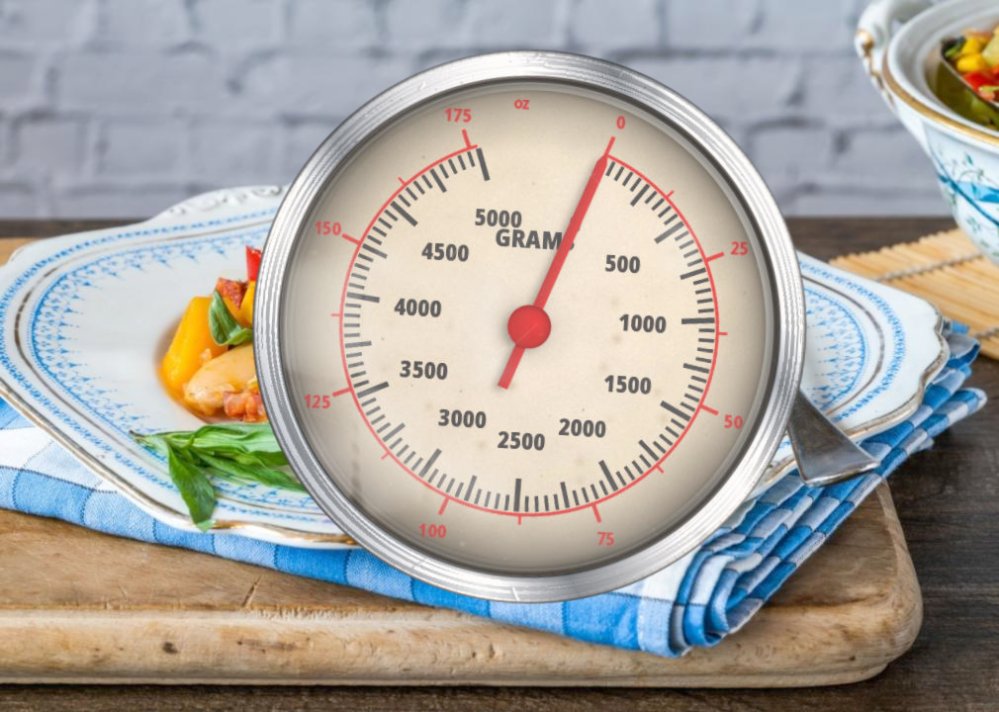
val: 0 g
